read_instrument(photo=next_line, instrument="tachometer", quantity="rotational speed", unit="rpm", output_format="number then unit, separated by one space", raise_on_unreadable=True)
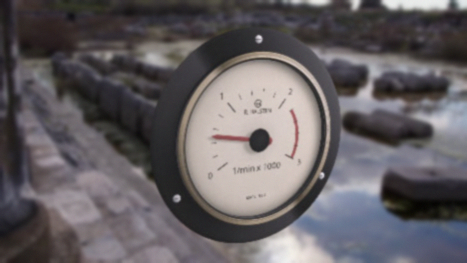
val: 500 rpm
